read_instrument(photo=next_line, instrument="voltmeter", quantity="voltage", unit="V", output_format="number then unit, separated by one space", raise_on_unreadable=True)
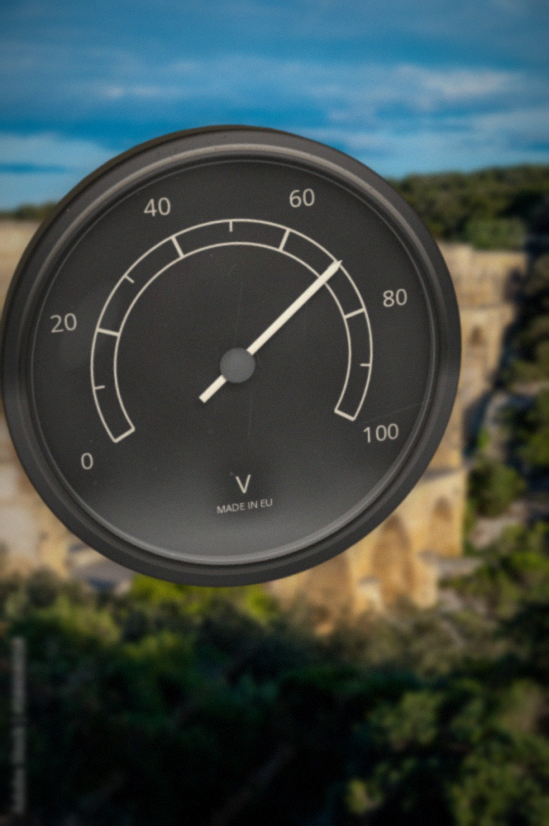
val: 70 V
